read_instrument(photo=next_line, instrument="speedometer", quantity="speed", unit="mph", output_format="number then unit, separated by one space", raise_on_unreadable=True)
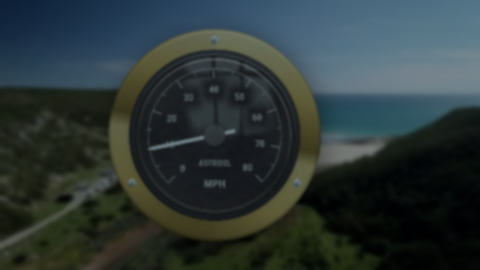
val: 10 mph
